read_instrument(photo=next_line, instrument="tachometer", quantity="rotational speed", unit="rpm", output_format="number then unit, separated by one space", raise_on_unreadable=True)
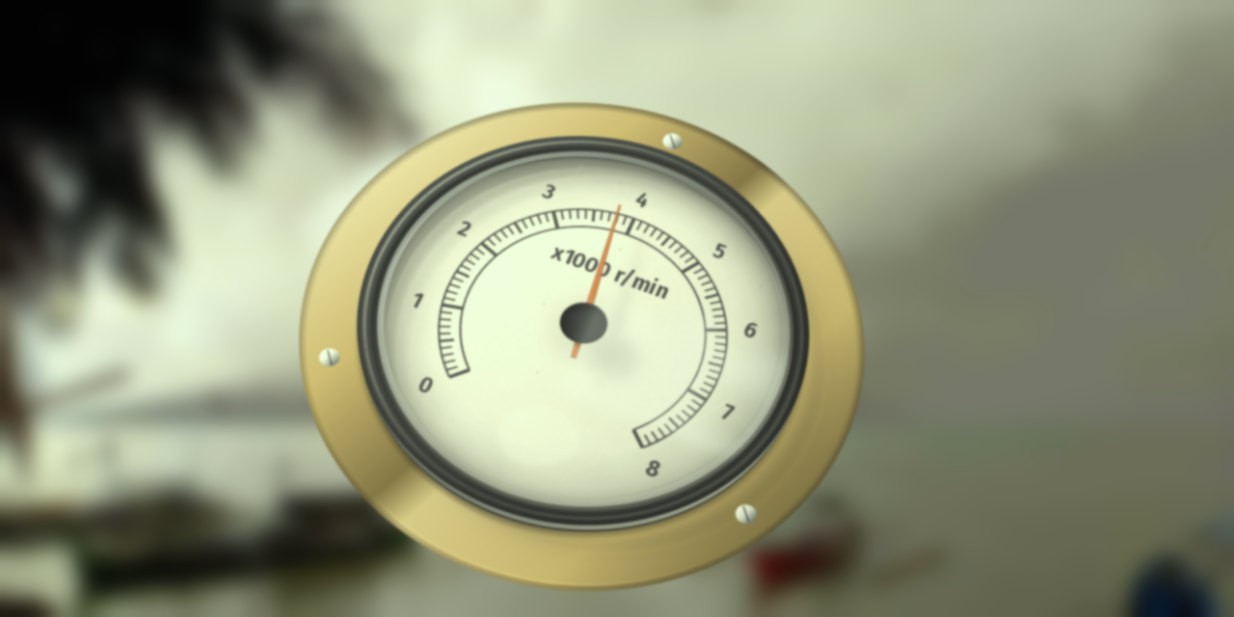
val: 3800 rpm
